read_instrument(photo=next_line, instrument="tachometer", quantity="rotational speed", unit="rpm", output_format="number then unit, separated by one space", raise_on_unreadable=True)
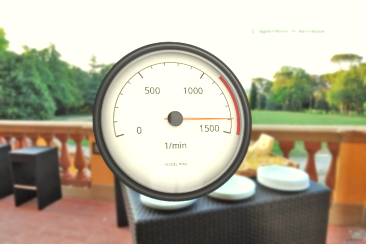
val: 1400 rpm
